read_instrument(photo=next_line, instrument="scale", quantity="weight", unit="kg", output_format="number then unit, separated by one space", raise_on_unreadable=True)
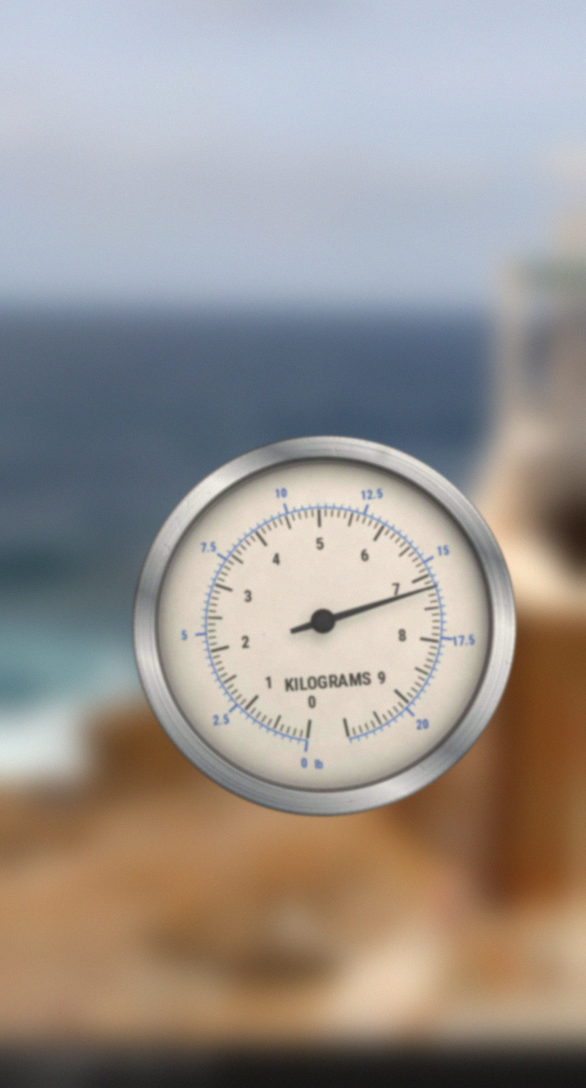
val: 7.2 kg
